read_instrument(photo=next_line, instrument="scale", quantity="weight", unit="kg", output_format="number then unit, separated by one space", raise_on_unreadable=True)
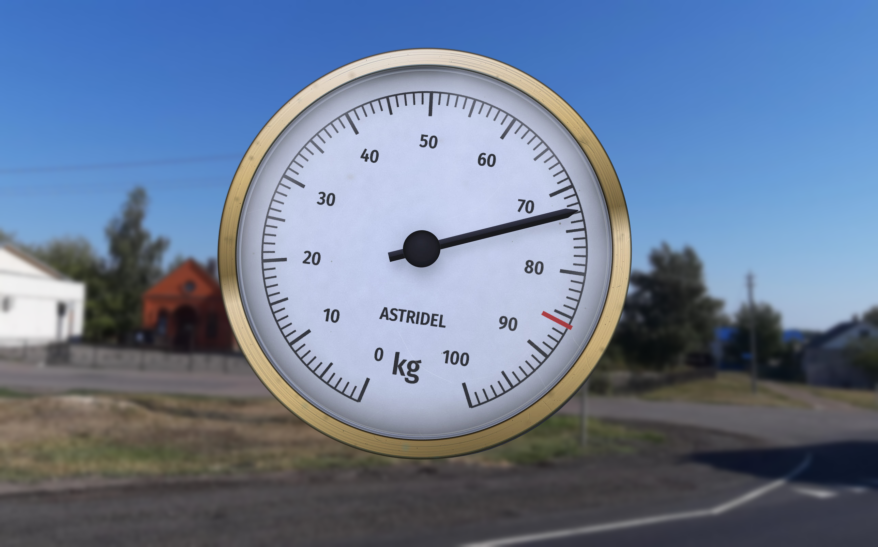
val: 73 kg
